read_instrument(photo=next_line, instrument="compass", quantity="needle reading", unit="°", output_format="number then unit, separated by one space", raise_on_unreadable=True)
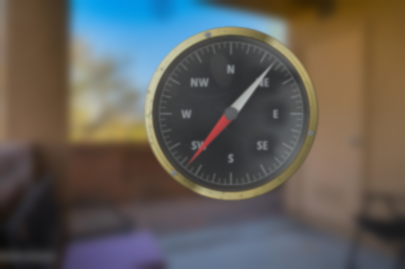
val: 220 °
